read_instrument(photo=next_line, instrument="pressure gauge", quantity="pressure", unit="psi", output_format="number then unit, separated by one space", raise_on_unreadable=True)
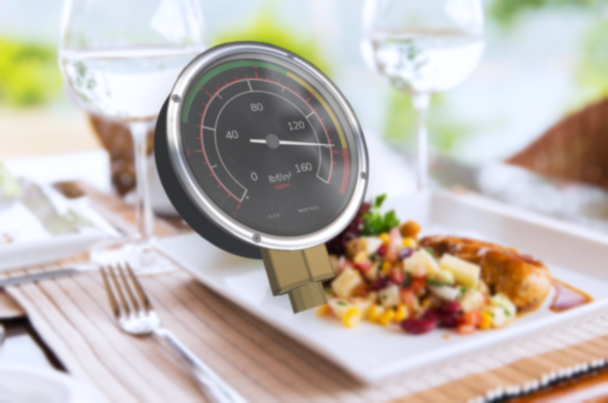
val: 140 psi
